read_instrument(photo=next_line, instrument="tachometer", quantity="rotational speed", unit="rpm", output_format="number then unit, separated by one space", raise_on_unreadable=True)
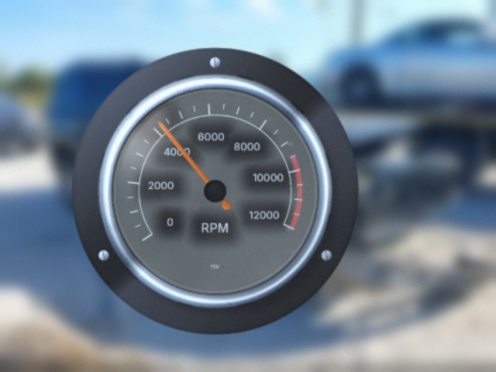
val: 4250 rpm
